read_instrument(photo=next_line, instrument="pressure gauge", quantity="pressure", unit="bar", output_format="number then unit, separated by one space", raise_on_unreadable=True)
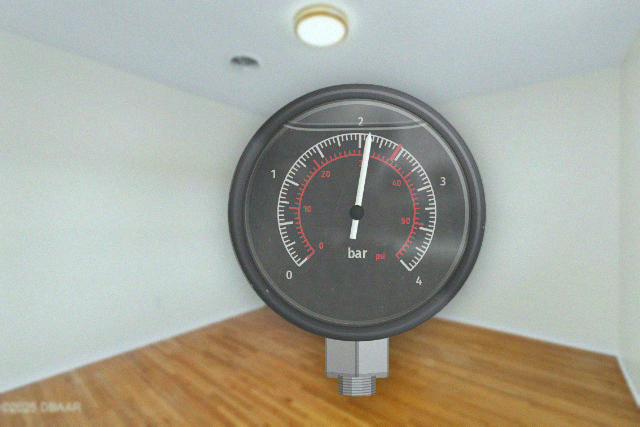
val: 2.1 bar
